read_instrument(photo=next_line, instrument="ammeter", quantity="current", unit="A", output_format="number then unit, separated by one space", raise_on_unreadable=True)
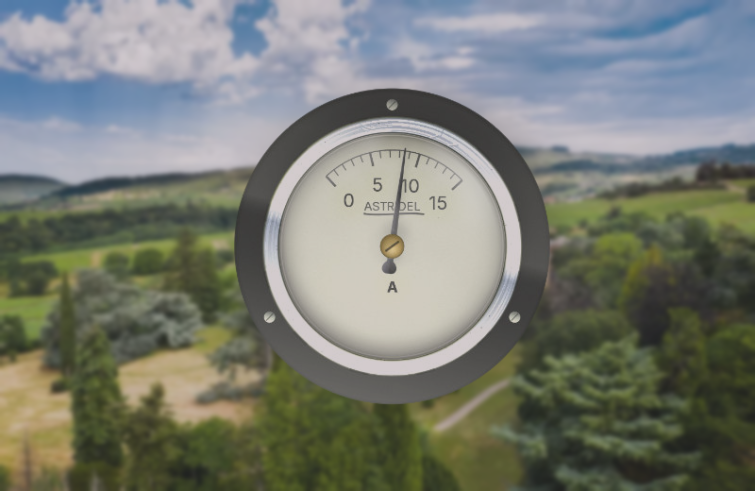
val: 8.5 A
